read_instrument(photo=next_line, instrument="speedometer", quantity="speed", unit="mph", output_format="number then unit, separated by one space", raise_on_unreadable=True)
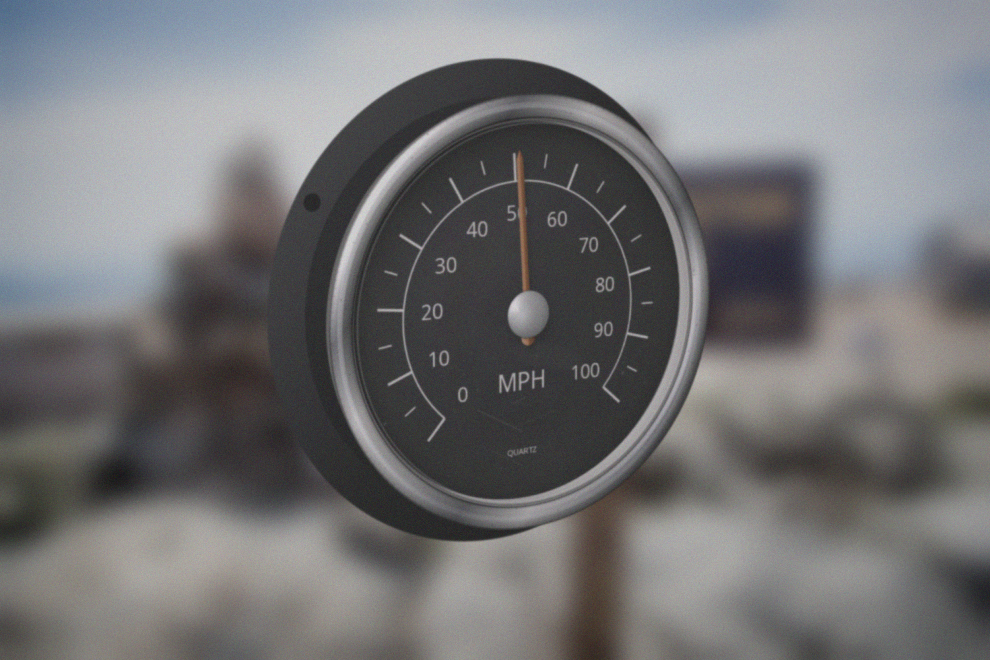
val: 50 mph
